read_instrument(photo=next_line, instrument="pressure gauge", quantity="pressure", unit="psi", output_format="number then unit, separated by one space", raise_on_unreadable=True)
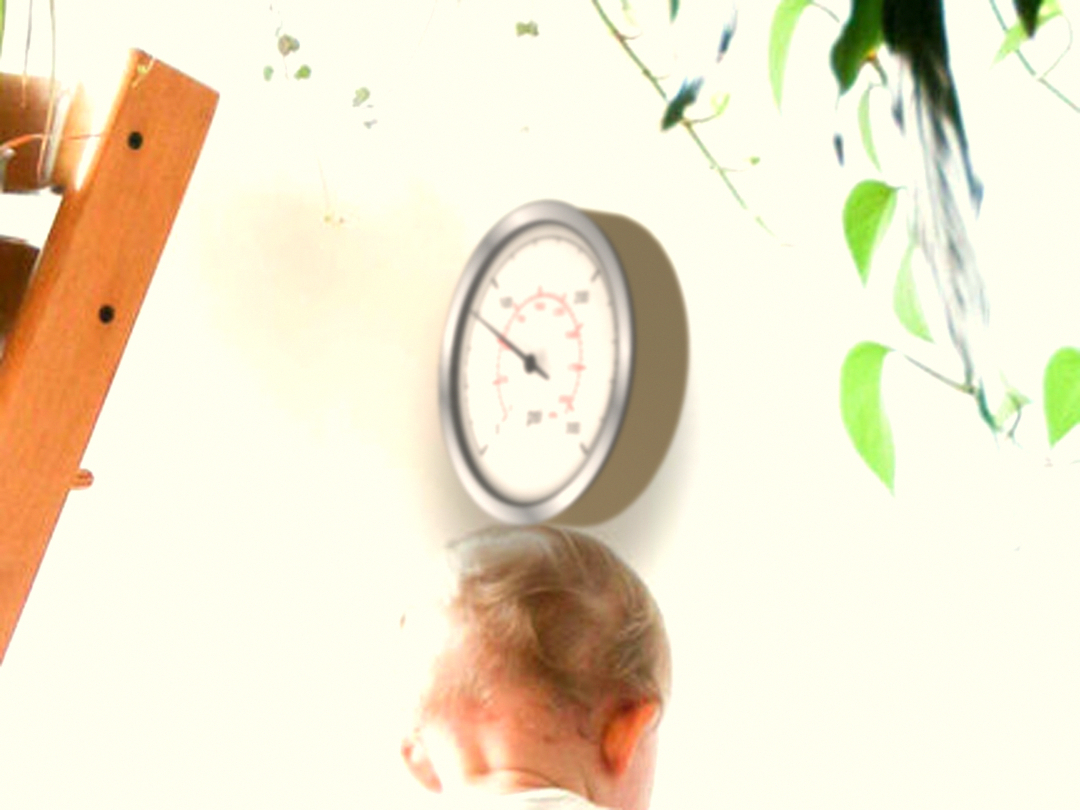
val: 80 psi
